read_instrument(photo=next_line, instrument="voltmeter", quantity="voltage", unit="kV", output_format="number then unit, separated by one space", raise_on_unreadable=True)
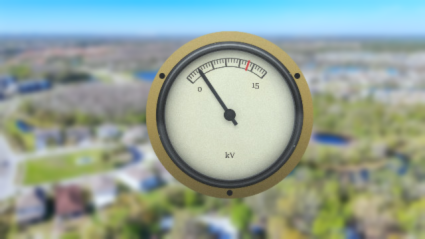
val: 2.5 kV
